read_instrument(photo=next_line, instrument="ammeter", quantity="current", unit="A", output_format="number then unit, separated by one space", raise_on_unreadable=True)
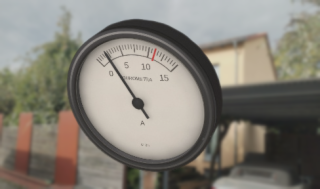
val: 2.5 A
